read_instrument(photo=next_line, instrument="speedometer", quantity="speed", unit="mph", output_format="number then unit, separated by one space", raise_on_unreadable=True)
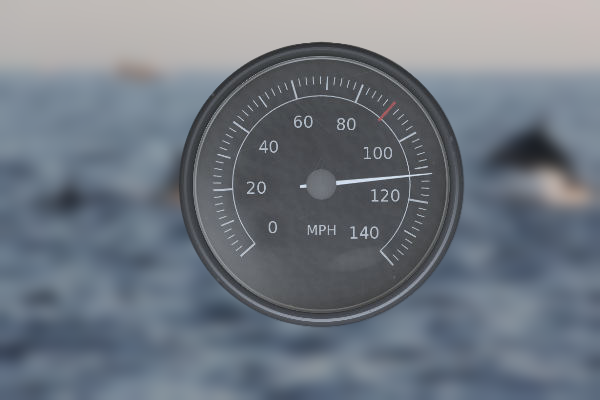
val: 112 mph
